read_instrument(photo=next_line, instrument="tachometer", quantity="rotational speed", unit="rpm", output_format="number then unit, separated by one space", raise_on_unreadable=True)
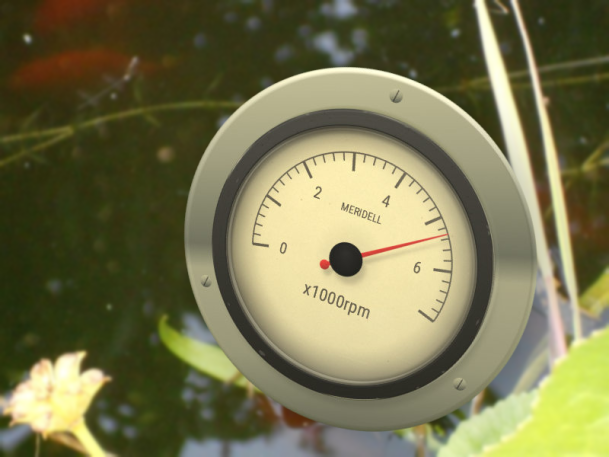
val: 5300 rpm
